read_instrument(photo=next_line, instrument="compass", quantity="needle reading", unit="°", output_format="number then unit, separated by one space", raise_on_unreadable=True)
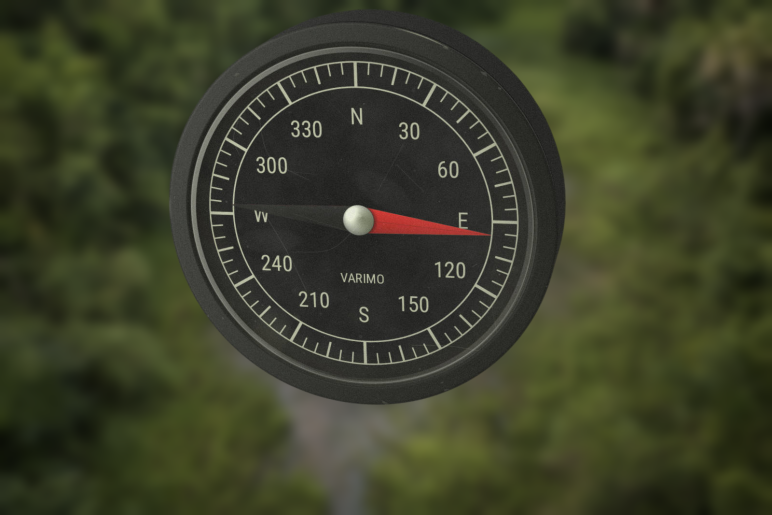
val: 95 °
